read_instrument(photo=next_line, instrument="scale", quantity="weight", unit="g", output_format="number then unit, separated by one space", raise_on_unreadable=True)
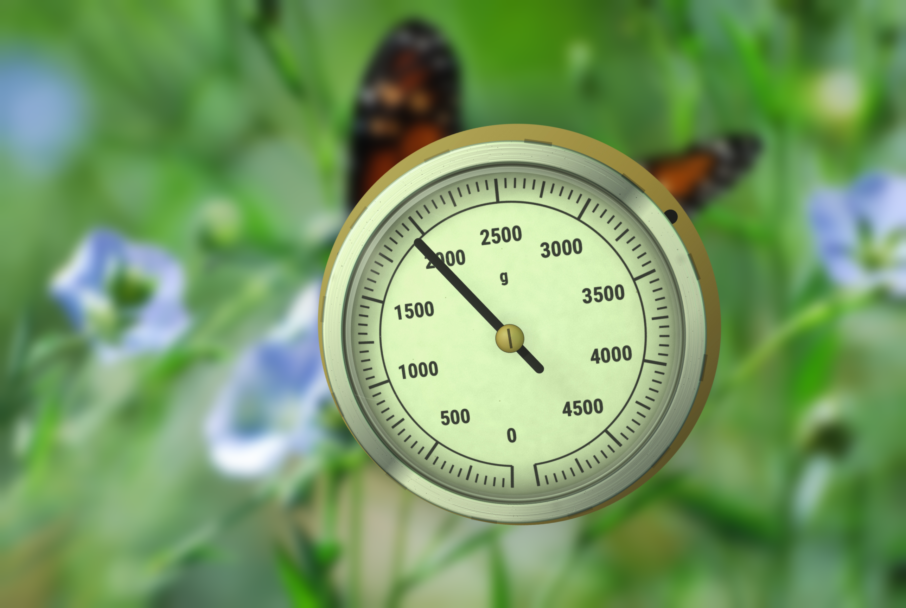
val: 1950 g
